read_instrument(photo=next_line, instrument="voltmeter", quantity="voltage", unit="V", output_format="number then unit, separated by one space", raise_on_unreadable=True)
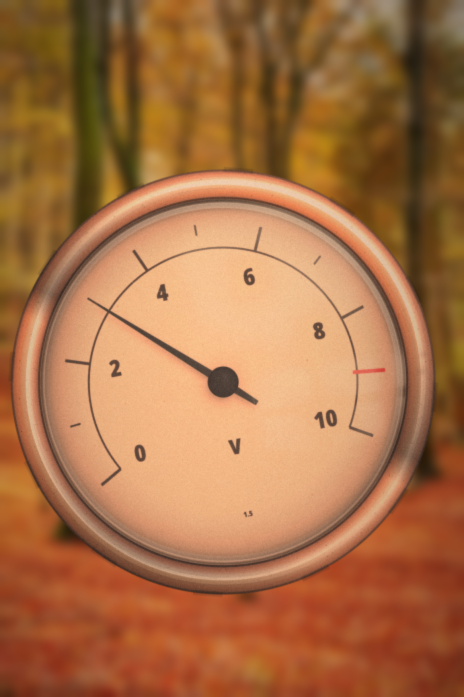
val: 3 V
